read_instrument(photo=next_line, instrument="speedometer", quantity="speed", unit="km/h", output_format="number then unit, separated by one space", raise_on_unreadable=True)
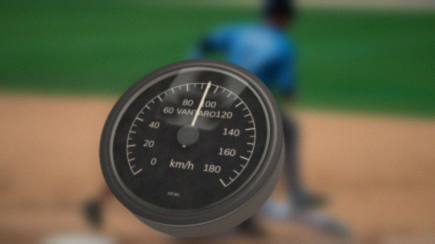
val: 95 km/h
